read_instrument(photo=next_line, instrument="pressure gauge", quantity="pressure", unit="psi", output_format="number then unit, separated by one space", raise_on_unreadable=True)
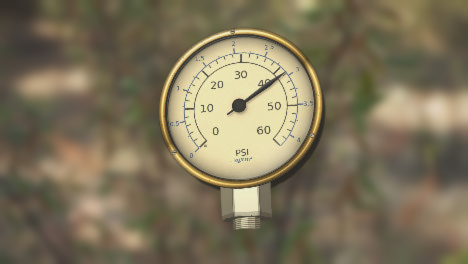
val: 42 psi
